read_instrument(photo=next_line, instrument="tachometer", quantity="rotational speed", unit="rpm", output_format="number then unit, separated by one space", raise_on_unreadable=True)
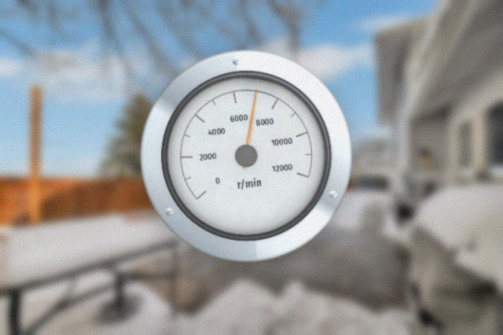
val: 7000 rpm
